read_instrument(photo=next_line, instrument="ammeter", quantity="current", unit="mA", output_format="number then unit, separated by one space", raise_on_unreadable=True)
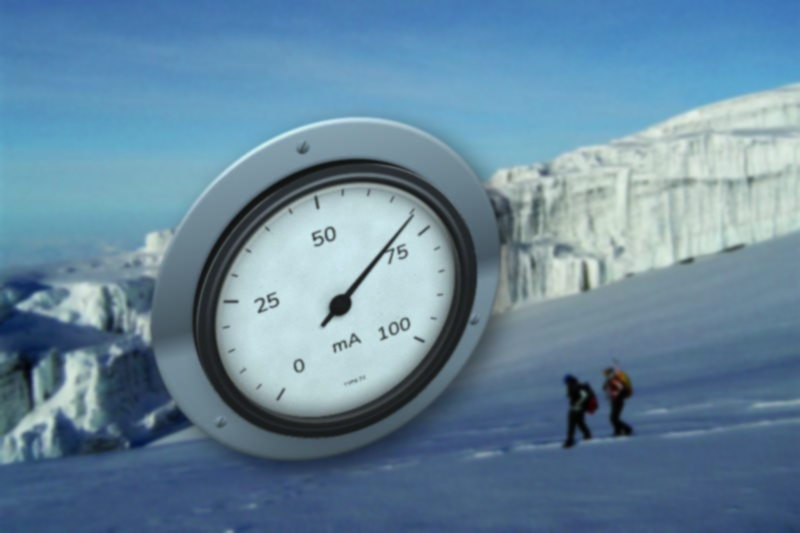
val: 70 mA
